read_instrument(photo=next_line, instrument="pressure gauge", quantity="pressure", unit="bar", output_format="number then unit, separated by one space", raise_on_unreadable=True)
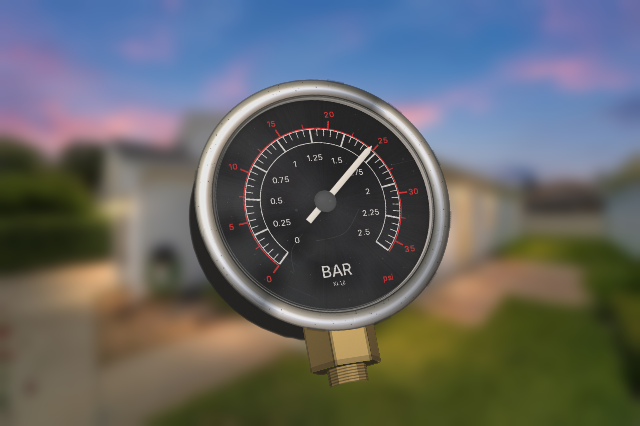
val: 1.7 bar
